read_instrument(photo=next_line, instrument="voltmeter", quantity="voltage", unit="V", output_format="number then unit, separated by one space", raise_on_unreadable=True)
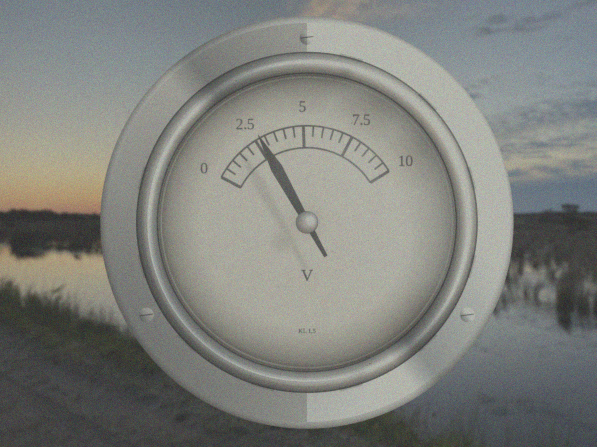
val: 2.75 V
